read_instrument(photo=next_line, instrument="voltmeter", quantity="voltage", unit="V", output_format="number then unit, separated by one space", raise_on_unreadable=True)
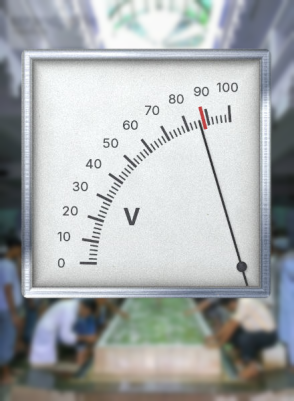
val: 86 V
